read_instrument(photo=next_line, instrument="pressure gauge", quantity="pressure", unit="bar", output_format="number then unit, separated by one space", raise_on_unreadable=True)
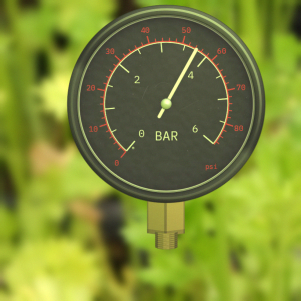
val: 3.75 bar
